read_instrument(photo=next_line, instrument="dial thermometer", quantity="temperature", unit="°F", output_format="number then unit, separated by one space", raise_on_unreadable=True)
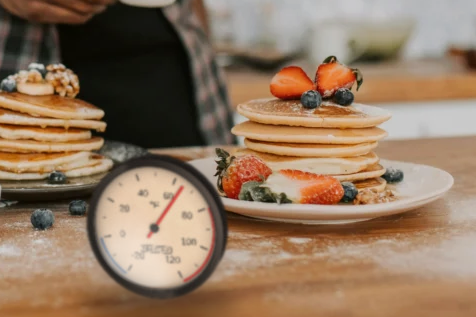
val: 65 °F
